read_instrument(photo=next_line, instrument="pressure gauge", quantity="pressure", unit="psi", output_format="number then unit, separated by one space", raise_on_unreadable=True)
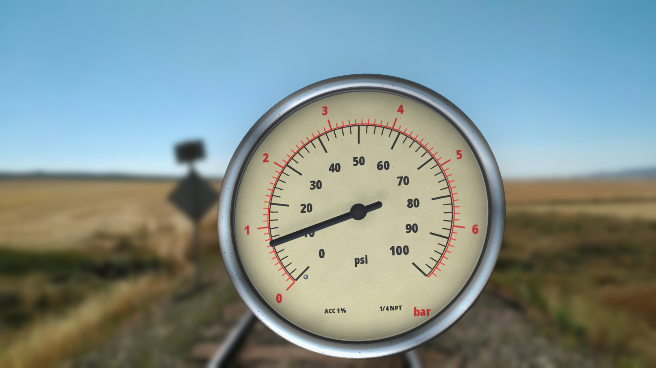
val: 10 psi
